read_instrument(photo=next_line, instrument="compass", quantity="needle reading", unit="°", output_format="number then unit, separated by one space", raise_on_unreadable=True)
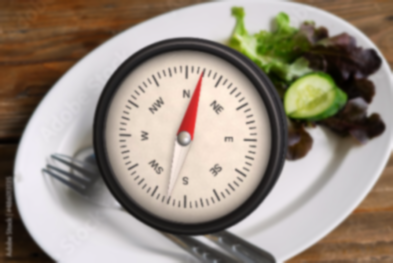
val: 15 °
